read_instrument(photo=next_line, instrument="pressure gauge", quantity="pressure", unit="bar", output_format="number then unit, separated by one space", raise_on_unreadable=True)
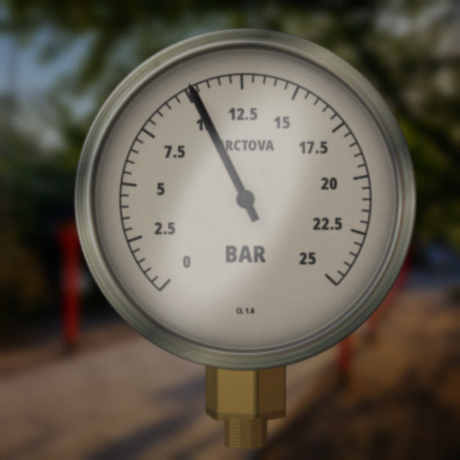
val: 10.25 bar
